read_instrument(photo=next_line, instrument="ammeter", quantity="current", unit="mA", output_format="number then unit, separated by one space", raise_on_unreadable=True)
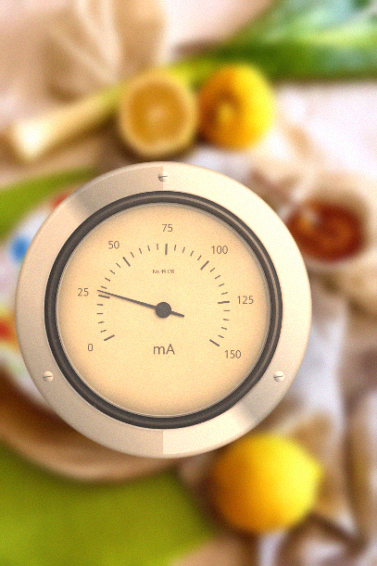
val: 27.5 mA
